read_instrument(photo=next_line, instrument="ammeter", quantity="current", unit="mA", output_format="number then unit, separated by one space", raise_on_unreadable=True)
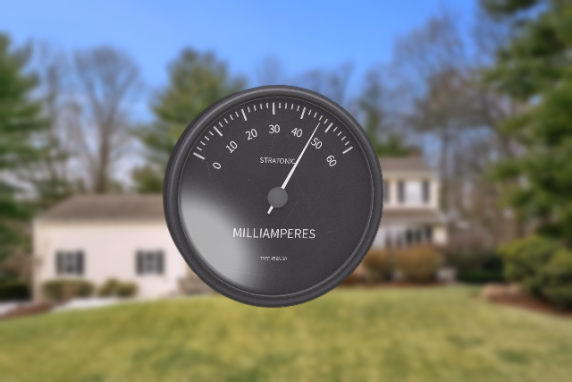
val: 46 mA
